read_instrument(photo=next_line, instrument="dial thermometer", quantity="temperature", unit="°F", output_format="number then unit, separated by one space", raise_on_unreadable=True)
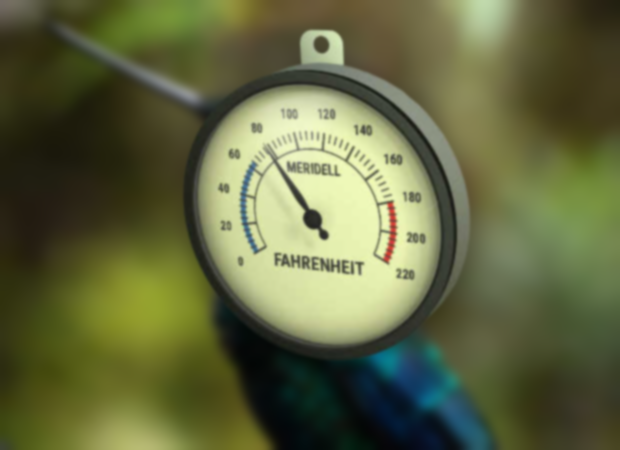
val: 80 °F
